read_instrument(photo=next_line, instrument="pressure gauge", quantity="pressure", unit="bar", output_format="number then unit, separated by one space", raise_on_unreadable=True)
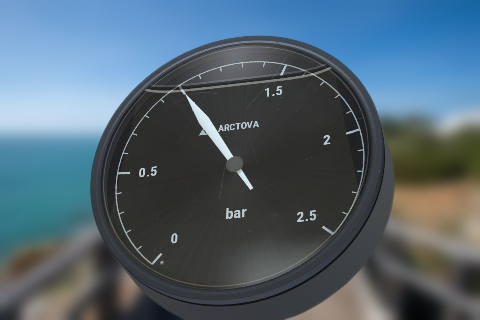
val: 1 bar
